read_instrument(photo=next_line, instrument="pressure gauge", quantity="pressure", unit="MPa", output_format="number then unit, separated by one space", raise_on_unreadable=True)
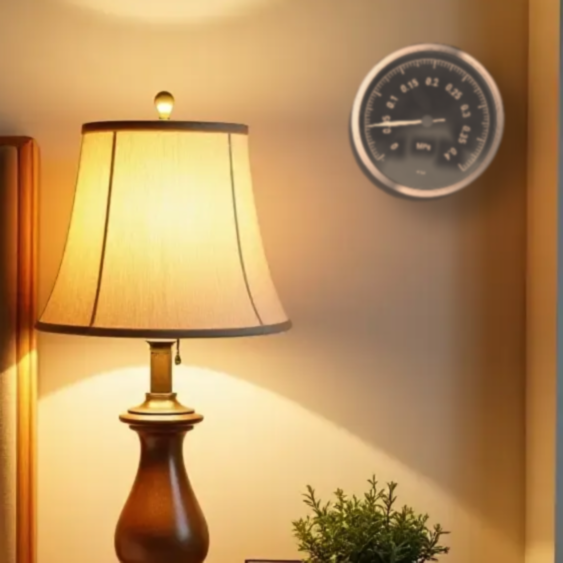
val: 0.05 MPa
